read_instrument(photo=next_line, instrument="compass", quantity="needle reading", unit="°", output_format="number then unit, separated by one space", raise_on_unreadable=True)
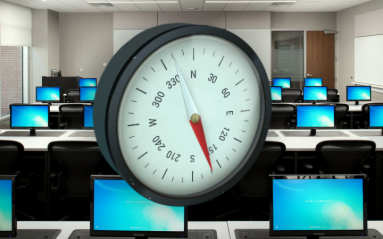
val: 160 °
